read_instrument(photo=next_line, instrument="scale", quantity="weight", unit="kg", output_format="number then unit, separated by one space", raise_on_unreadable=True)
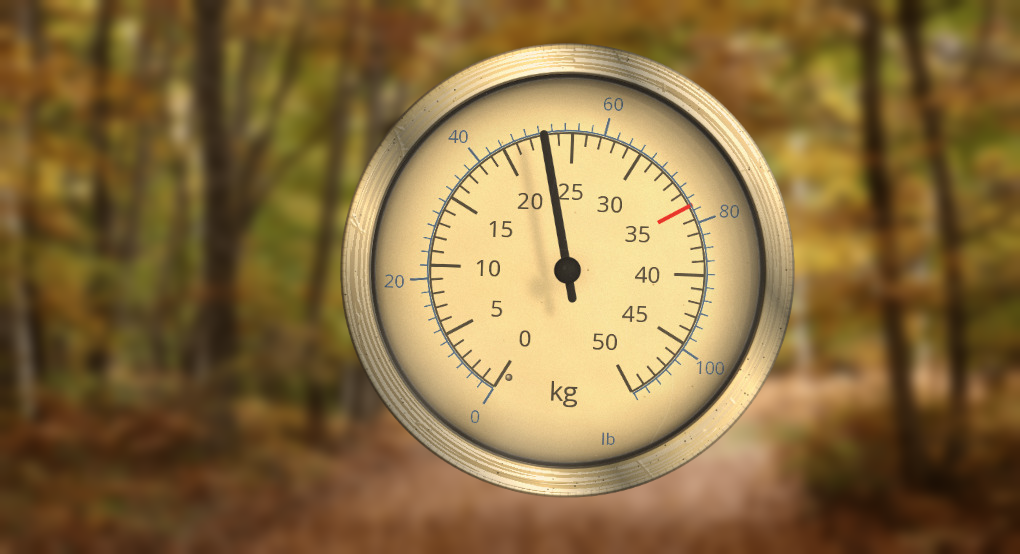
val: 23 kg
